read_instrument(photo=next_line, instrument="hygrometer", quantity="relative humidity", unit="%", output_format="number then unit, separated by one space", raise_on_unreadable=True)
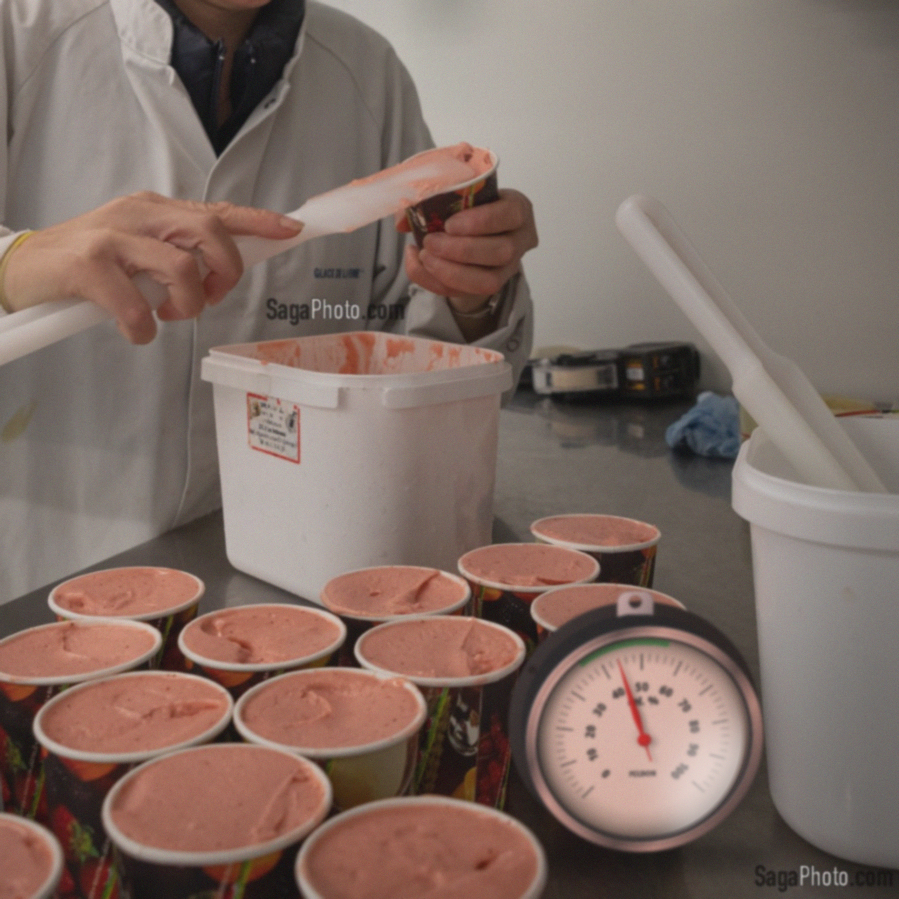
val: 44 %
